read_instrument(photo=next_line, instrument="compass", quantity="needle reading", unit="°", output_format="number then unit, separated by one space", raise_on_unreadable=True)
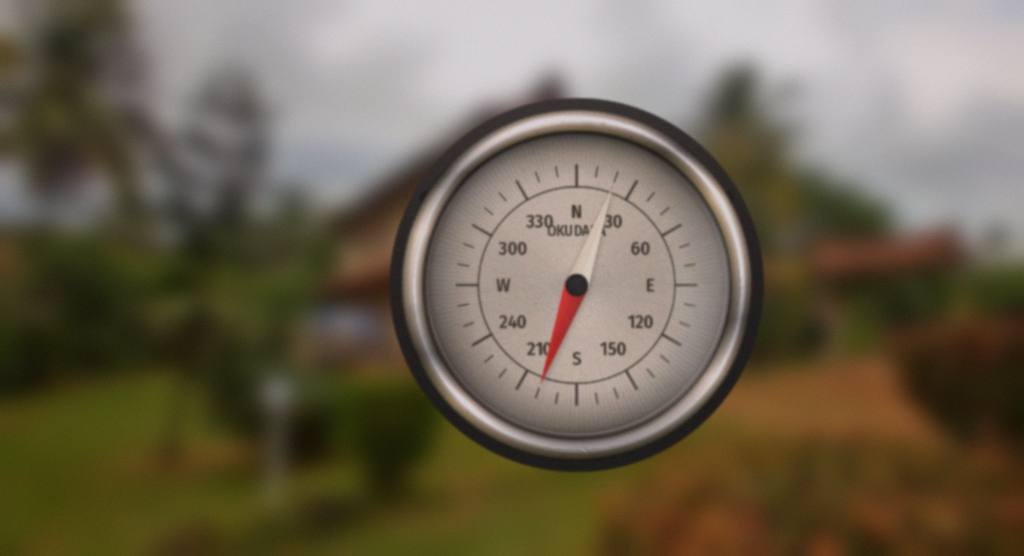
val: 200 °
